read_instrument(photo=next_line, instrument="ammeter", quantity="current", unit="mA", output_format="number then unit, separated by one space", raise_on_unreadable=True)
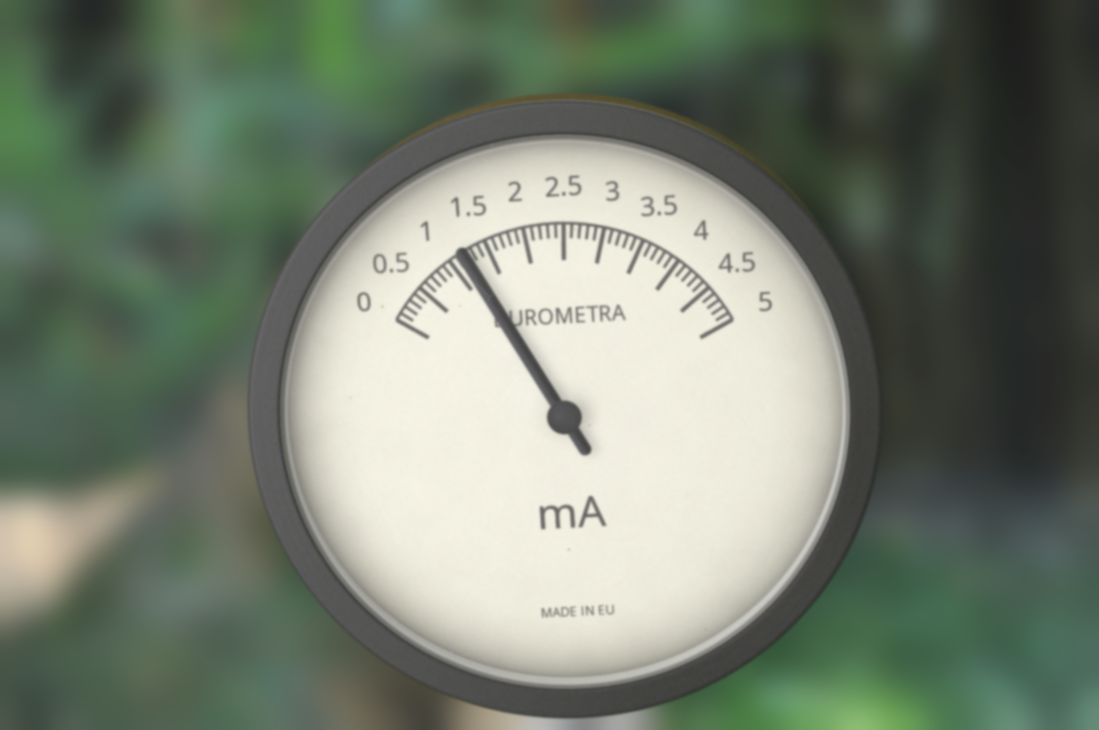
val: 1.2 mA
